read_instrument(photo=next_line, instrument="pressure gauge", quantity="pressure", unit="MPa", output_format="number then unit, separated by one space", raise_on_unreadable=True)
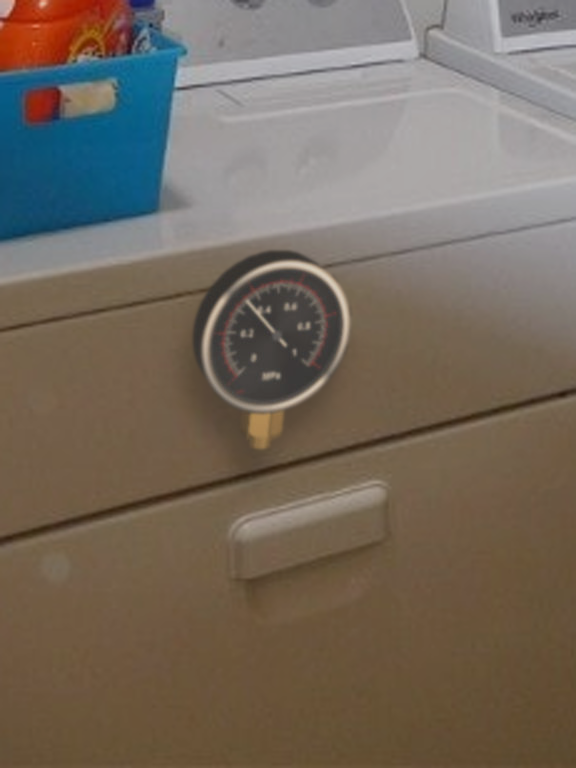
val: 0.35 MPa
